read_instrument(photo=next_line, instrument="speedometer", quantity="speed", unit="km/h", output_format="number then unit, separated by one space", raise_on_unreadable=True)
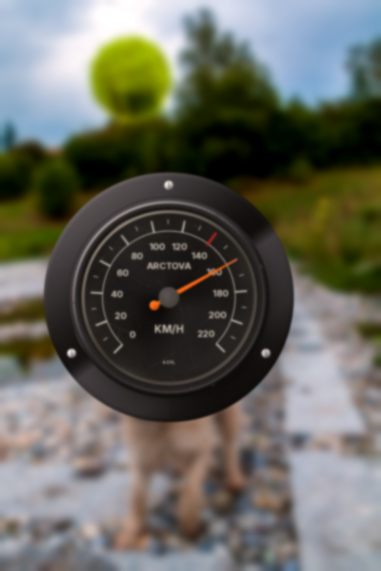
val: 160 km/h
